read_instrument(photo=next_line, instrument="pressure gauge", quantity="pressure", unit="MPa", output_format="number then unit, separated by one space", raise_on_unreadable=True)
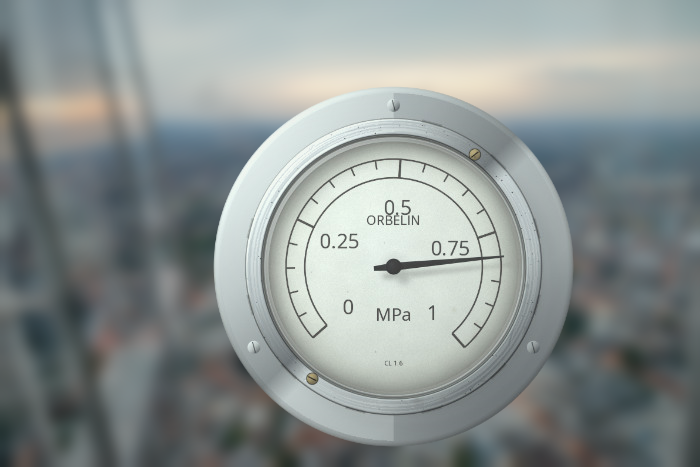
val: 0.8 MPa
